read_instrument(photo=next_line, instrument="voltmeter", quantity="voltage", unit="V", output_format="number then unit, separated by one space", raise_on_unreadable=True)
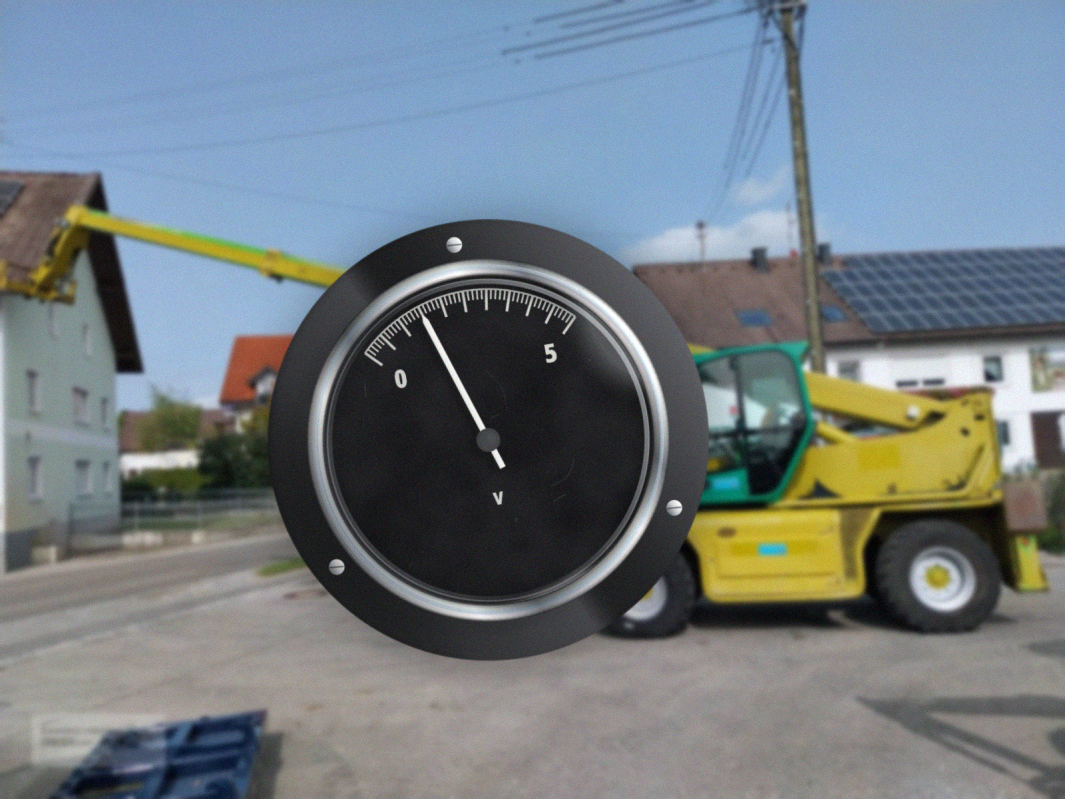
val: 1.5 V
